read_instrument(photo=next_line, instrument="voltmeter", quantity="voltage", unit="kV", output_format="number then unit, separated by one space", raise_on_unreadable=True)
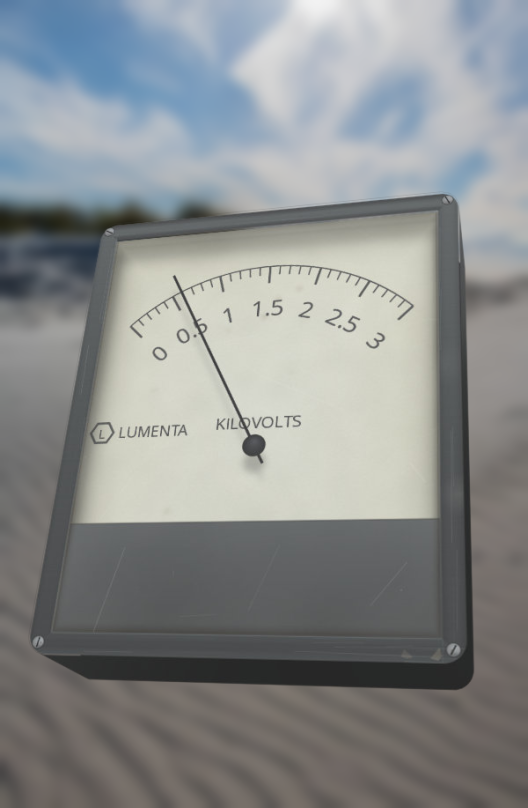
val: 0.6 kV
